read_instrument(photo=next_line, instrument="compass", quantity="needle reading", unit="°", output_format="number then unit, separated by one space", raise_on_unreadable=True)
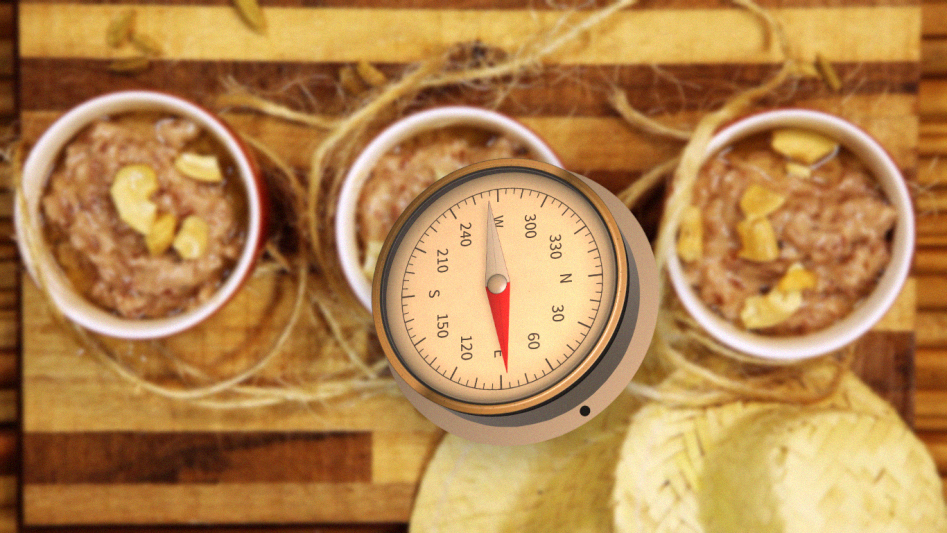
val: 85 °
